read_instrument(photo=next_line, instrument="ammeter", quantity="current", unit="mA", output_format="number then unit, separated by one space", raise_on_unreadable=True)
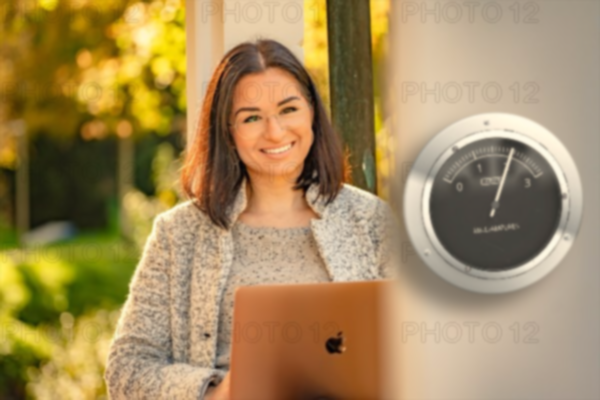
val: 2 mA
